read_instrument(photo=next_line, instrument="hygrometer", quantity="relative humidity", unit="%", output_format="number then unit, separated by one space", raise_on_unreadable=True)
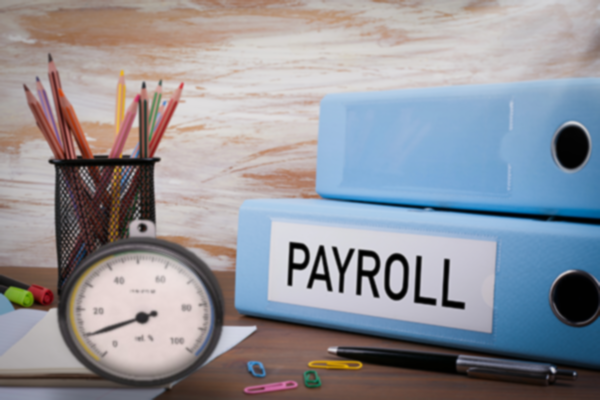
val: 10 %
